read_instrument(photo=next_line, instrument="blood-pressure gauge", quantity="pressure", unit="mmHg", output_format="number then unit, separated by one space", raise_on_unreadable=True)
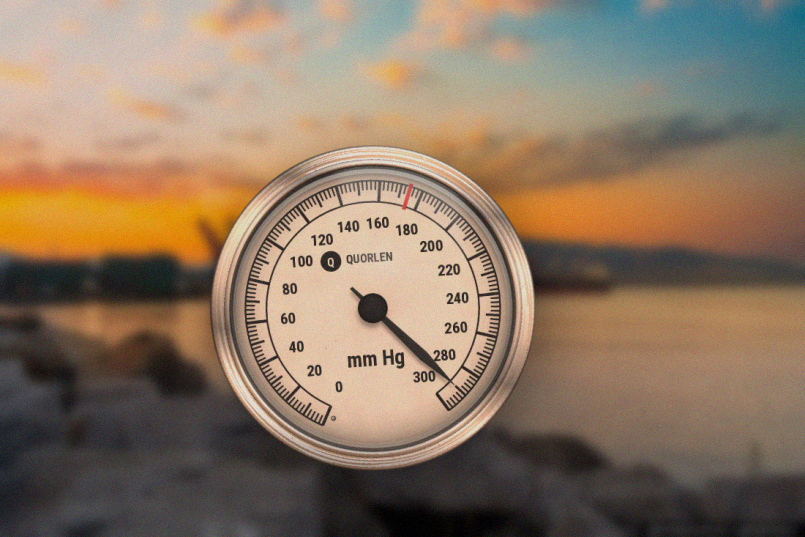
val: 290 mmHg
